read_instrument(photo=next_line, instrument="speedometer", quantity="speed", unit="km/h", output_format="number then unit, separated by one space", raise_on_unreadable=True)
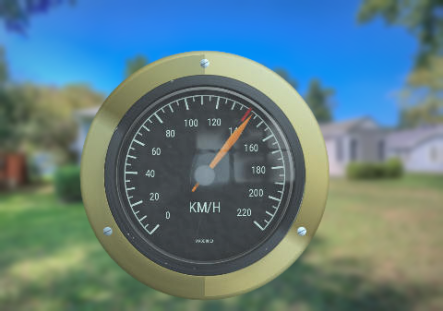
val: 142.5 km/h
